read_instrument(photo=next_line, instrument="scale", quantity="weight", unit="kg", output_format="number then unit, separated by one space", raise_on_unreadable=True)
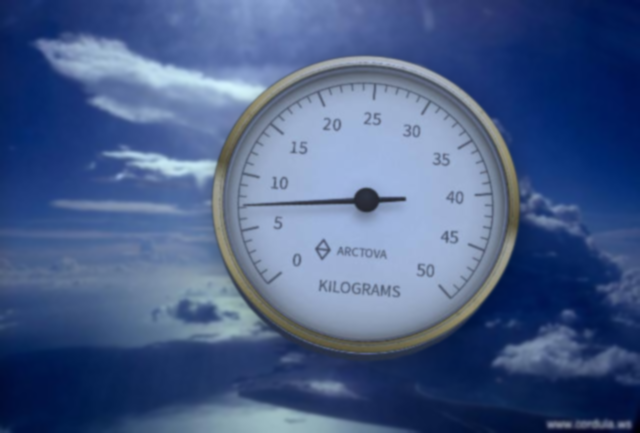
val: 7 kg
